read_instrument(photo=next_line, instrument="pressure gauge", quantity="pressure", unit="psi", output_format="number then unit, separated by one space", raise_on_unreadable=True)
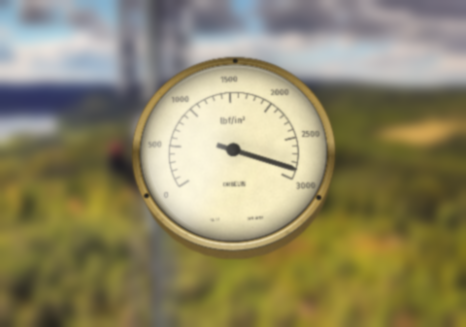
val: 2900 psi
